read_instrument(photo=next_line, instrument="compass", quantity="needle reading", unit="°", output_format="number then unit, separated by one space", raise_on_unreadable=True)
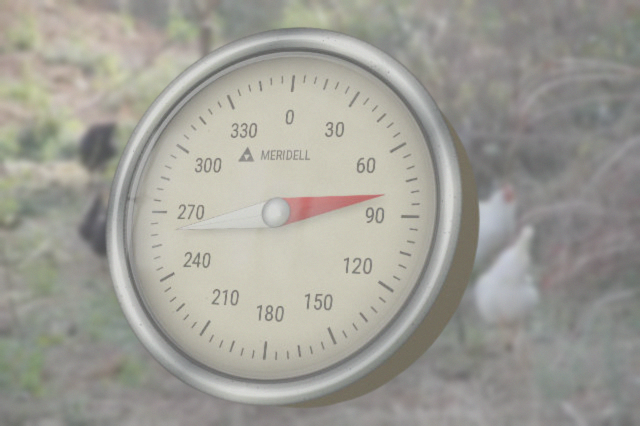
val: 80 °
